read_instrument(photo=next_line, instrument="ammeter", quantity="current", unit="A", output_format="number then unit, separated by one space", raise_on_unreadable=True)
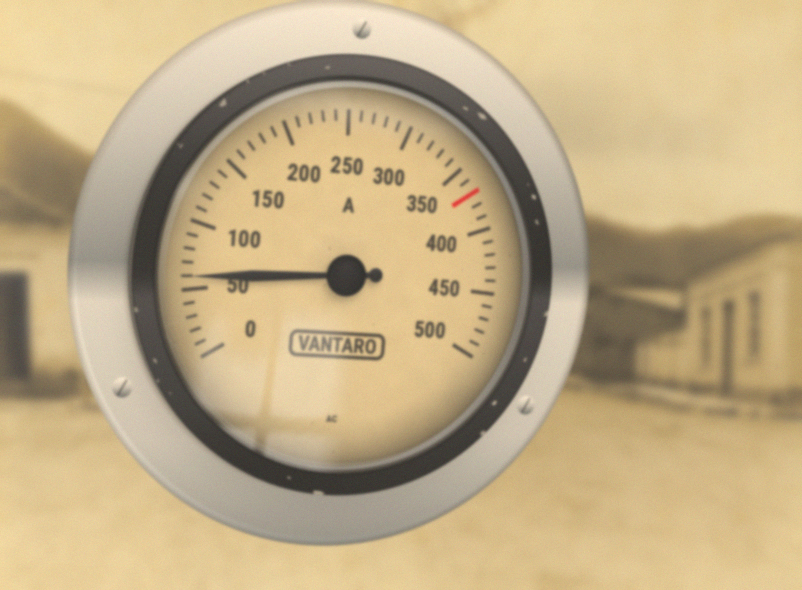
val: 60 A
